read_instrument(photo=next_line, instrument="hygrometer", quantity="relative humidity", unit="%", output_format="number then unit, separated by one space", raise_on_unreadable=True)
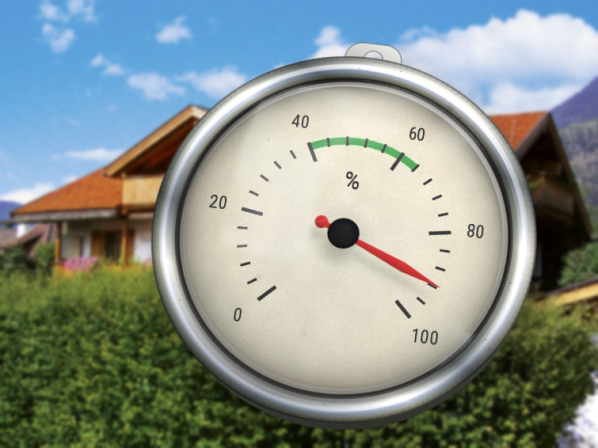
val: 92 %
